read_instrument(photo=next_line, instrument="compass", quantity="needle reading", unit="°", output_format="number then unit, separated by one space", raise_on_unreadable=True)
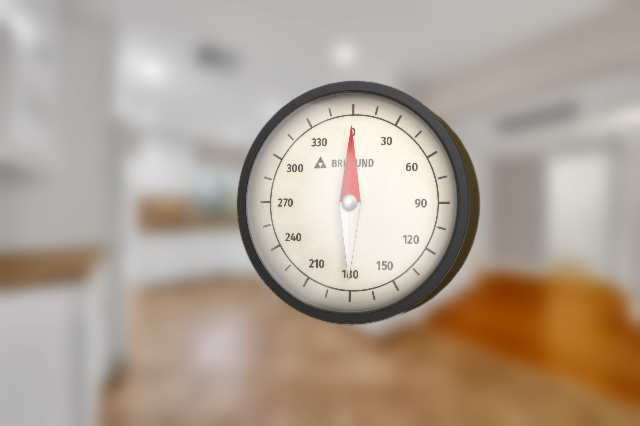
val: 0 °
